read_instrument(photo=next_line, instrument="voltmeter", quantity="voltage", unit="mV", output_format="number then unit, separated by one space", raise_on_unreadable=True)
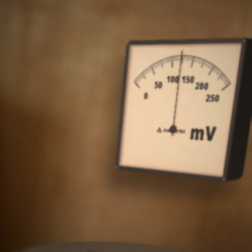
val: 125 mV
